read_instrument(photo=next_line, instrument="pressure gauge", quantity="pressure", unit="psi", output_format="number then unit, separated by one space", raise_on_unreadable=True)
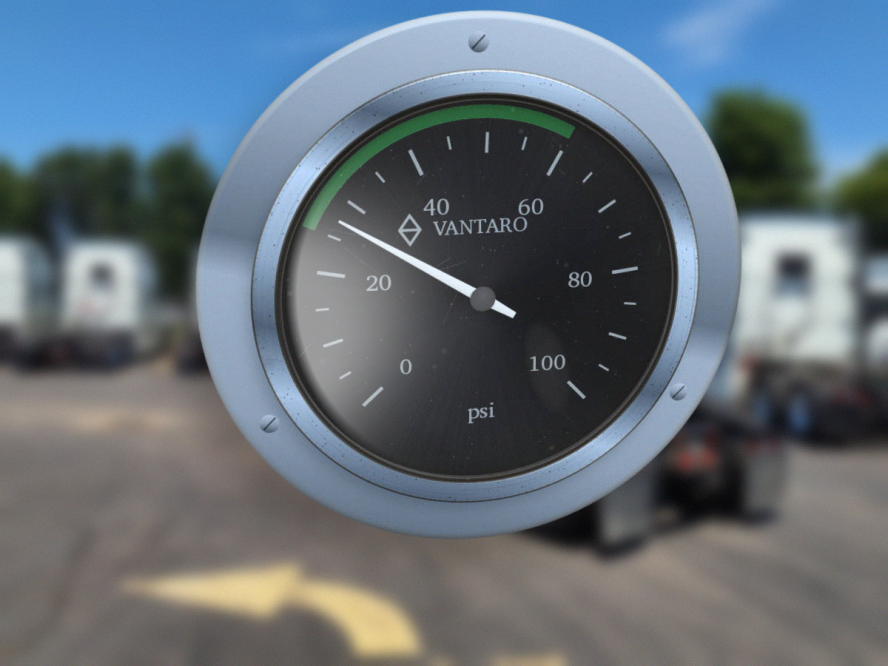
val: 27.5 psi
